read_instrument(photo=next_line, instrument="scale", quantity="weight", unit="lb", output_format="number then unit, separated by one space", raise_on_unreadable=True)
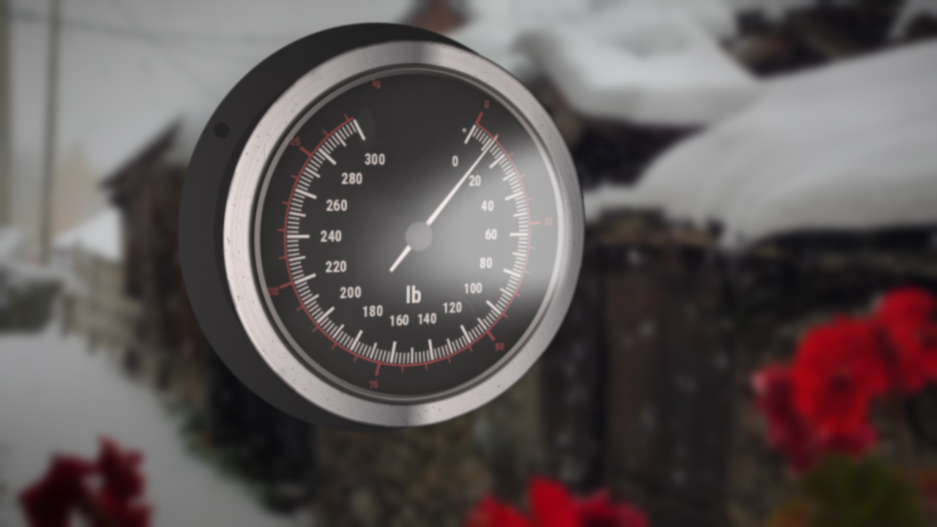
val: 10 lb
